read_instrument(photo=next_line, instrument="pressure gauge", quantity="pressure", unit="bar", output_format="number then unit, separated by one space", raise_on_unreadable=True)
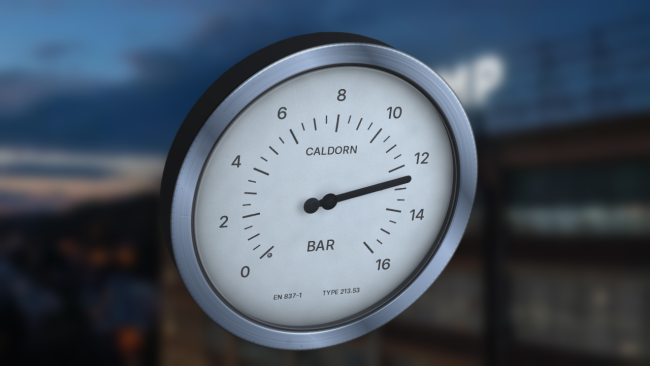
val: 12.5 bar
